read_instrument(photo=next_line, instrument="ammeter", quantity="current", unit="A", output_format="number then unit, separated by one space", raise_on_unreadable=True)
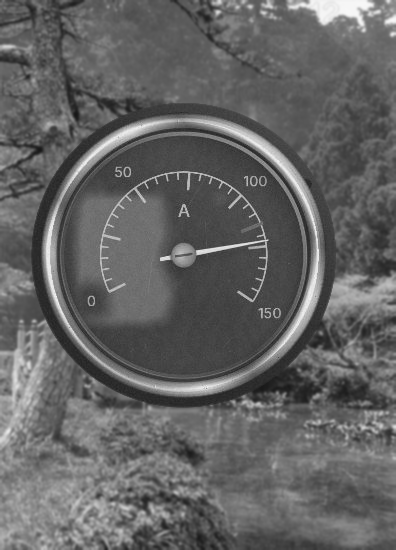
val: 122.5 A
